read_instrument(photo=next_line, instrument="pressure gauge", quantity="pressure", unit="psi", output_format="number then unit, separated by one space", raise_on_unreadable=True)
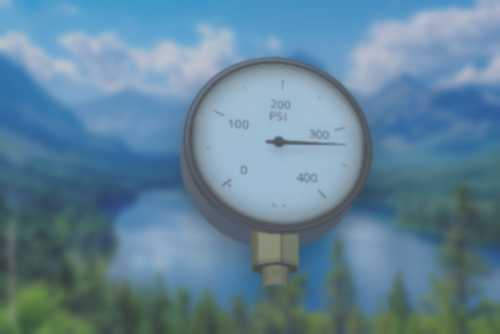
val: 325 psi
